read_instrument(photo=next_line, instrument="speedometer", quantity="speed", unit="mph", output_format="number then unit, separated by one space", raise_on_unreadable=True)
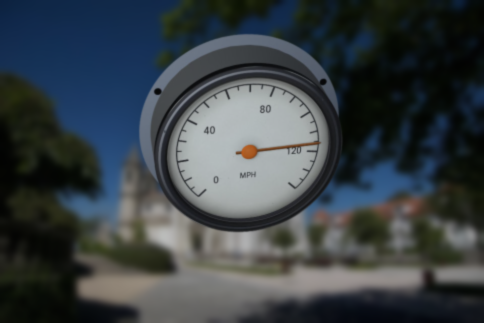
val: 115 mph
